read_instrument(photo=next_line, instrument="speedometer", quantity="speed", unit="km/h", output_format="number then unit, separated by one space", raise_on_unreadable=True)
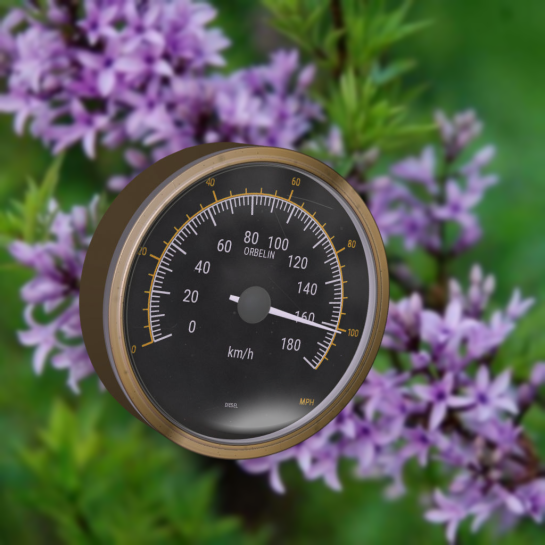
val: 162 km/h
